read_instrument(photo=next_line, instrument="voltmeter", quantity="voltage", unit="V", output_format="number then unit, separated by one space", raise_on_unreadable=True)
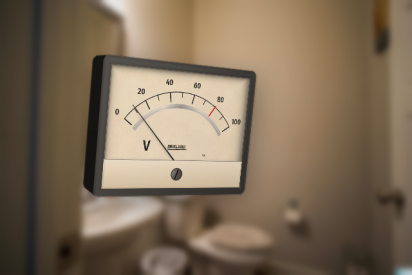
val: 10 V
